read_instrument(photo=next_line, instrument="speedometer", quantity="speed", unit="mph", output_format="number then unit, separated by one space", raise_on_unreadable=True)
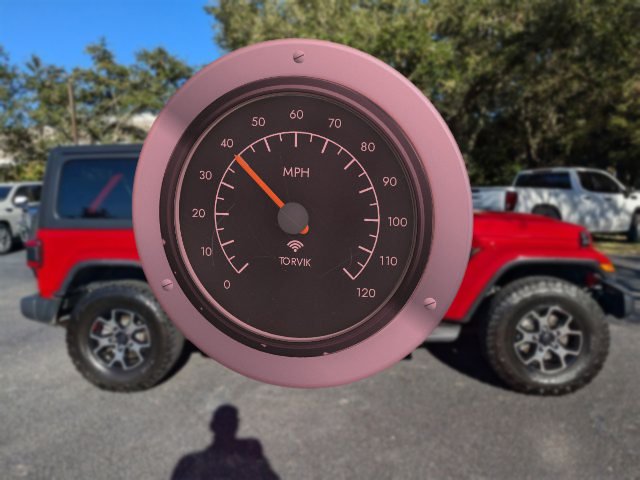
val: 40 mph
